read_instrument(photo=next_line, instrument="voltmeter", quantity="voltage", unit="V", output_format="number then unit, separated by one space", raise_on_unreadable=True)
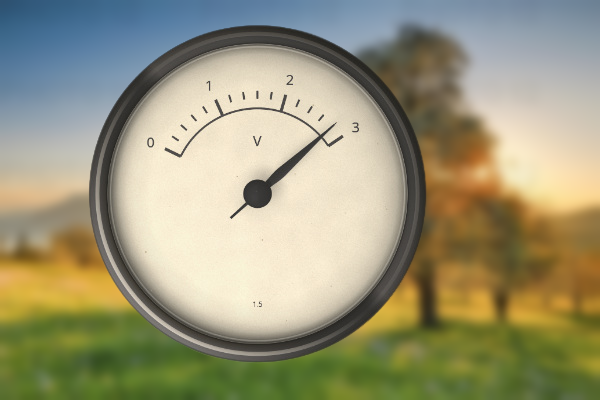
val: 2.8 V
